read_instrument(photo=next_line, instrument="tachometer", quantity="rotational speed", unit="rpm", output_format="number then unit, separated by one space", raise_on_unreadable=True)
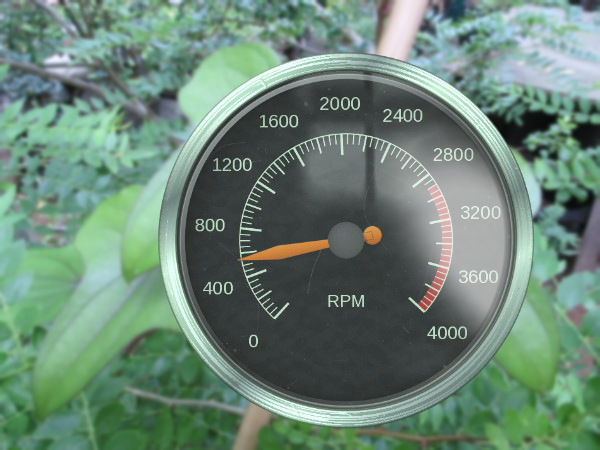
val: 550 rpm
